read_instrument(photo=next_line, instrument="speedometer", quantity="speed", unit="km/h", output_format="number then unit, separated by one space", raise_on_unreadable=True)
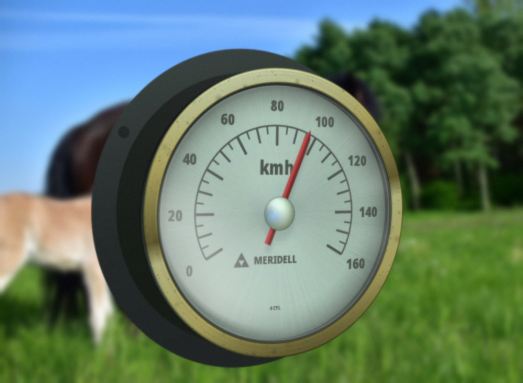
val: 95 km/h
